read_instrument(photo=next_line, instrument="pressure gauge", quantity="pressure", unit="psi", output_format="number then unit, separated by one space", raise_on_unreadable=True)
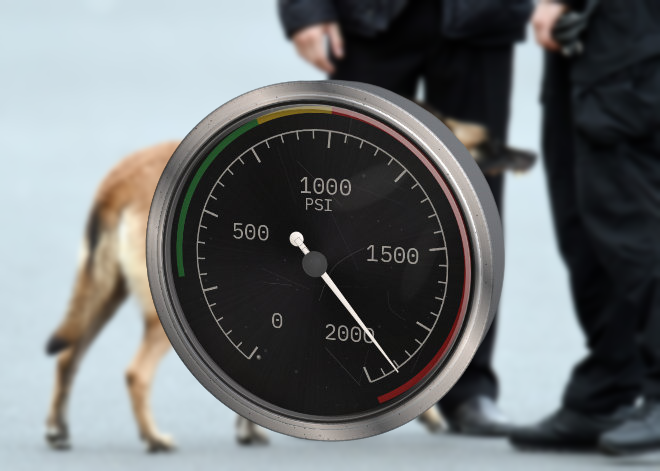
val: 1900 psi
